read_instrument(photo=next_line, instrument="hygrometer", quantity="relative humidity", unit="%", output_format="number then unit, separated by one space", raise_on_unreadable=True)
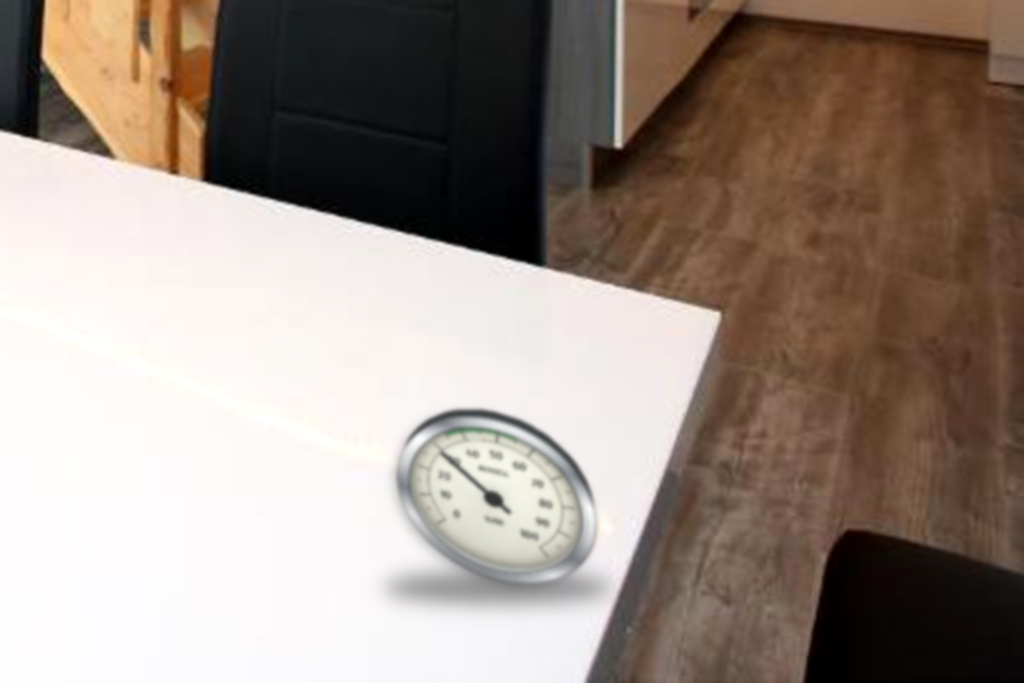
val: 30 %
